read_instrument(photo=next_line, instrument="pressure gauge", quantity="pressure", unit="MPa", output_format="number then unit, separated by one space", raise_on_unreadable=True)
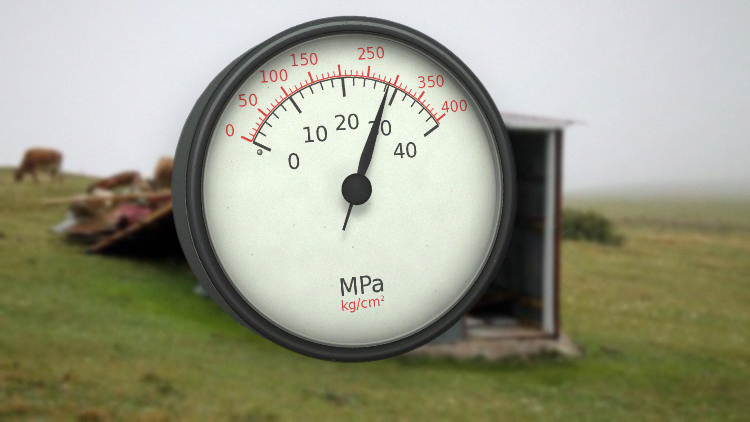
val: 28 MPa
